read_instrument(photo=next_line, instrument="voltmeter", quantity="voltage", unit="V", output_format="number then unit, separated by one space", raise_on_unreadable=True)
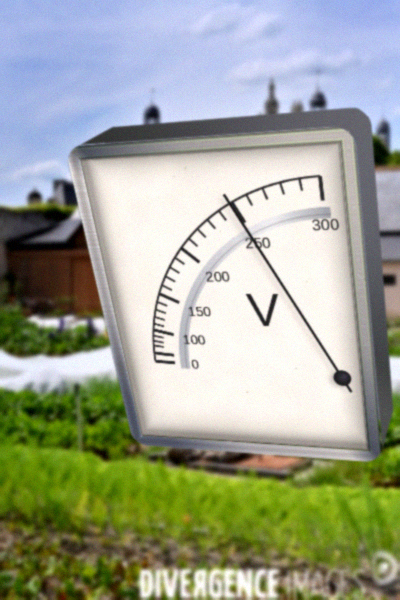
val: 250 V
